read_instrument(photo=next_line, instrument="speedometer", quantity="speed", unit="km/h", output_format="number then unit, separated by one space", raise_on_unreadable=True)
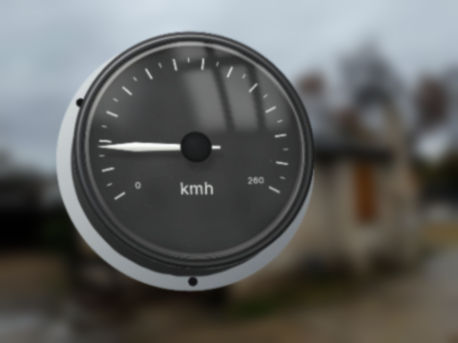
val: 35 km/h
